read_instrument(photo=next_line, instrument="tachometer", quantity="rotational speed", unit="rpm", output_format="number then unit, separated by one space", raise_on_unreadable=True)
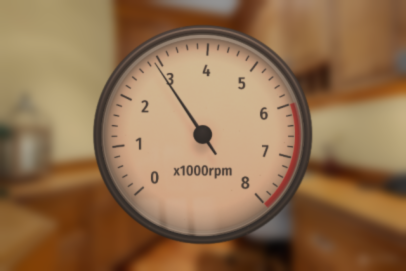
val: 2900 rpm
